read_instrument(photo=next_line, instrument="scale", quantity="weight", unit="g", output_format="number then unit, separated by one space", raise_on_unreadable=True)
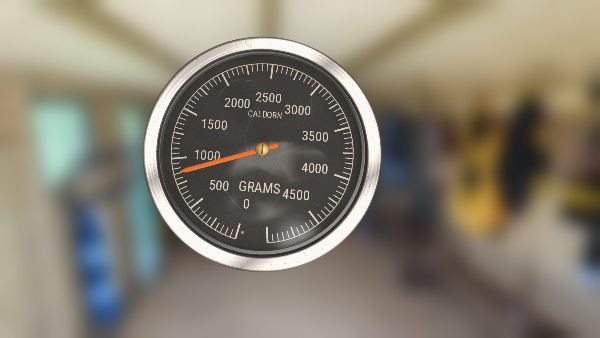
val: 850 g
